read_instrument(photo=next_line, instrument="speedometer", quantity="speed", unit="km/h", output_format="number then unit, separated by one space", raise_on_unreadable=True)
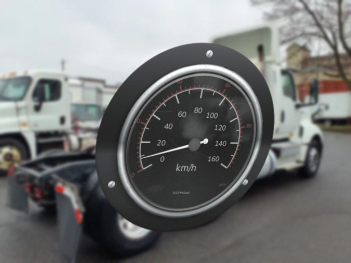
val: 10 km/h
